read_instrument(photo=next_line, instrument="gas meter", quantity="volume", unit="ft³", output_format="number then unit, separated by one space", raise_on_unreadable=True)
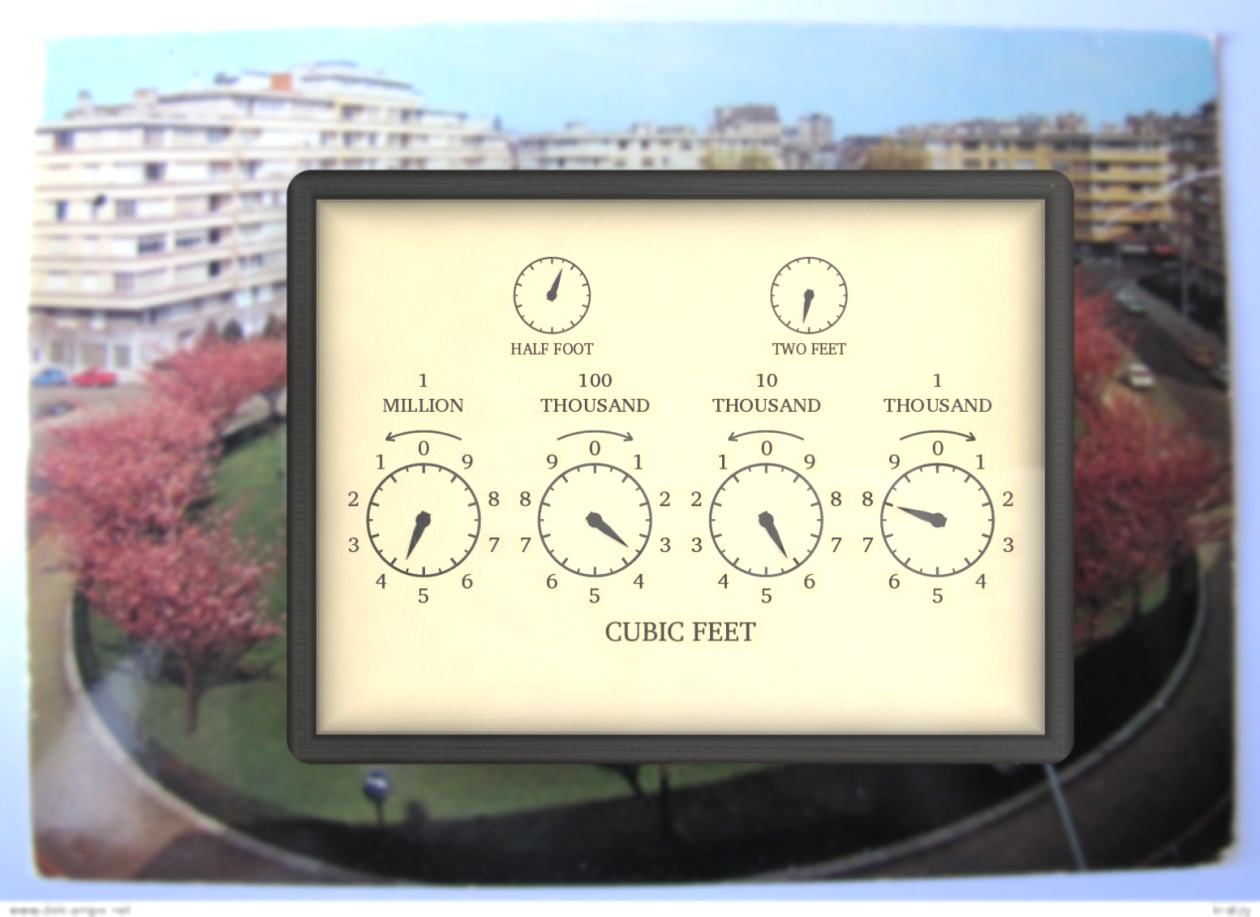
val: 435800 ft³
